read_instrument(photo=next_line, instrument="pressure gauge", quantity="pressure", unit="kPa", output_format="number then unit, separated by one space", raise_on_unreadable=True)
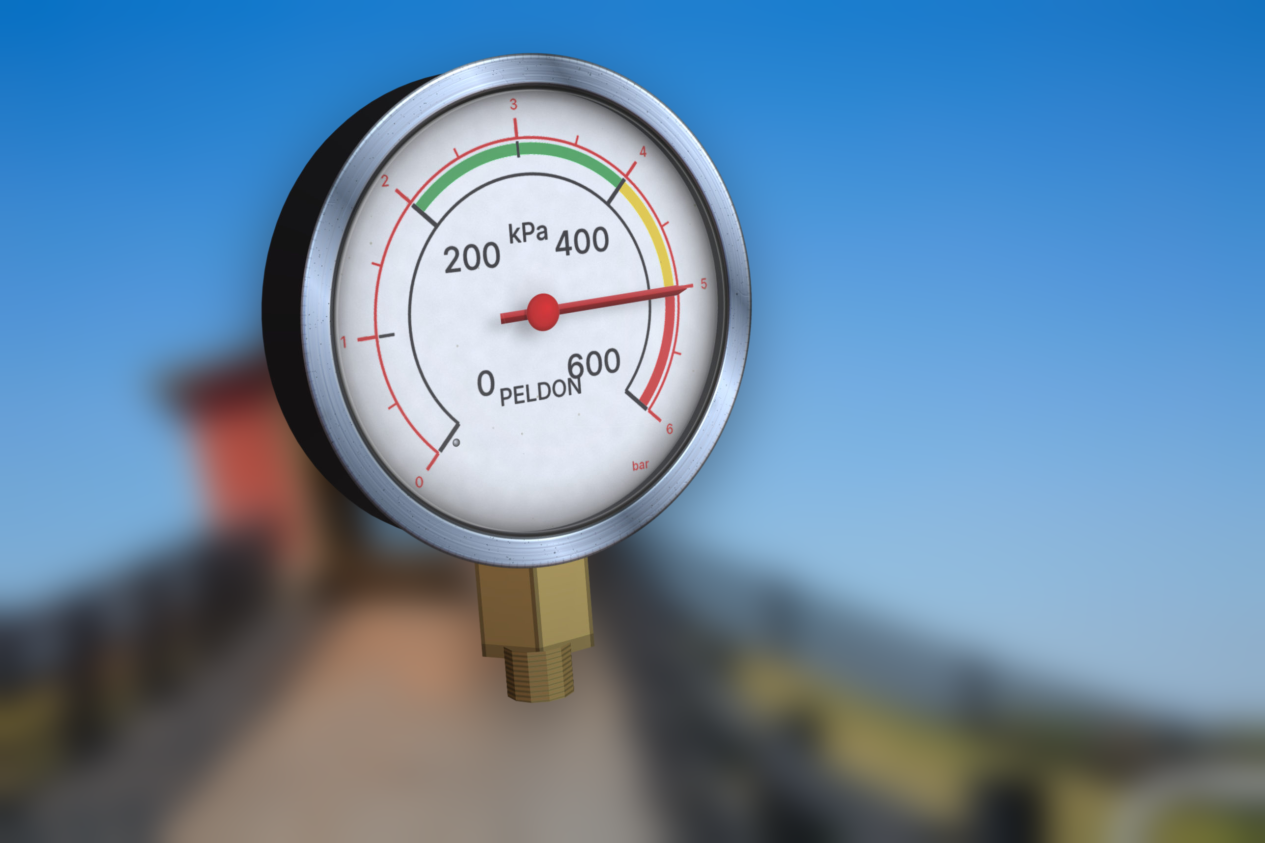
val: 500 kPa
